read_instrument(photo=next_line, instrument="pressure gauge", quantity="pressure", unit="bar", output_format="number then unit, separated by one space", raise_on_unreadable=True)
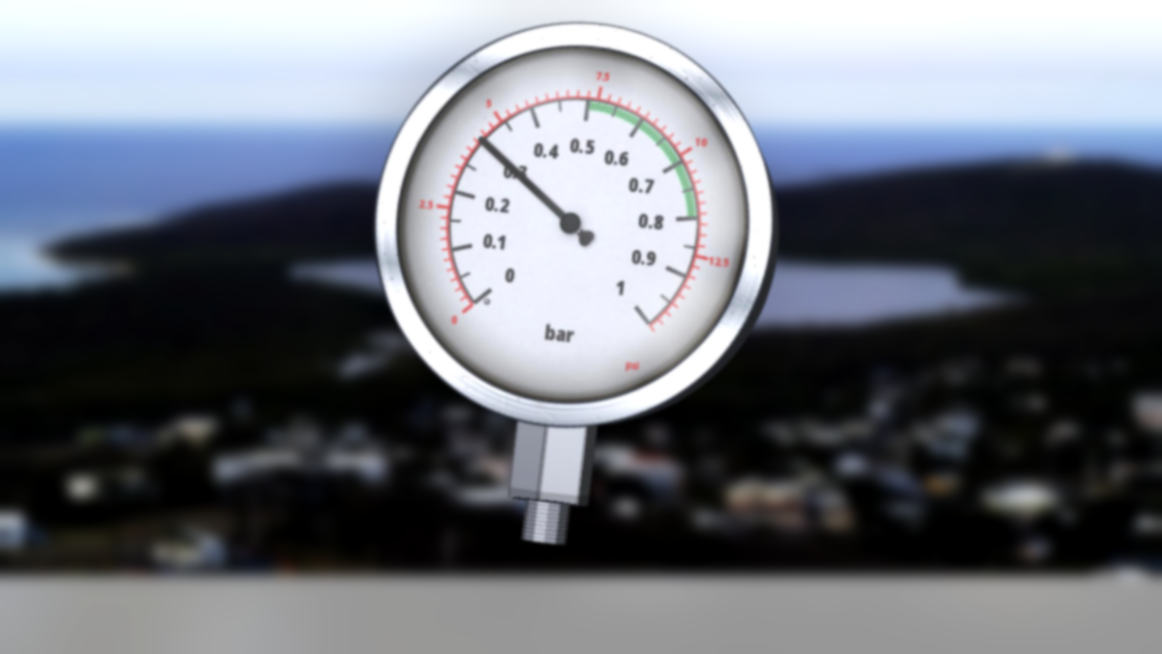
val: 0.3 bar
